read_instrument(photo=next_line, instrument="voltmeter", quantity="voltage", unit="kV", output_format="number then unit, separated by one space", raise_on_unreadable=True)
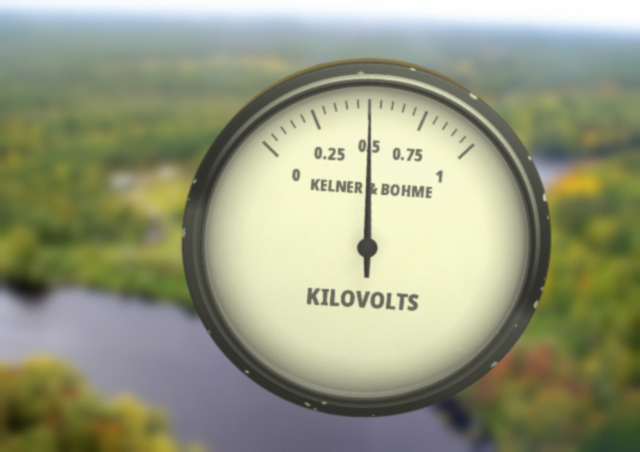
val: 0.5 kV
